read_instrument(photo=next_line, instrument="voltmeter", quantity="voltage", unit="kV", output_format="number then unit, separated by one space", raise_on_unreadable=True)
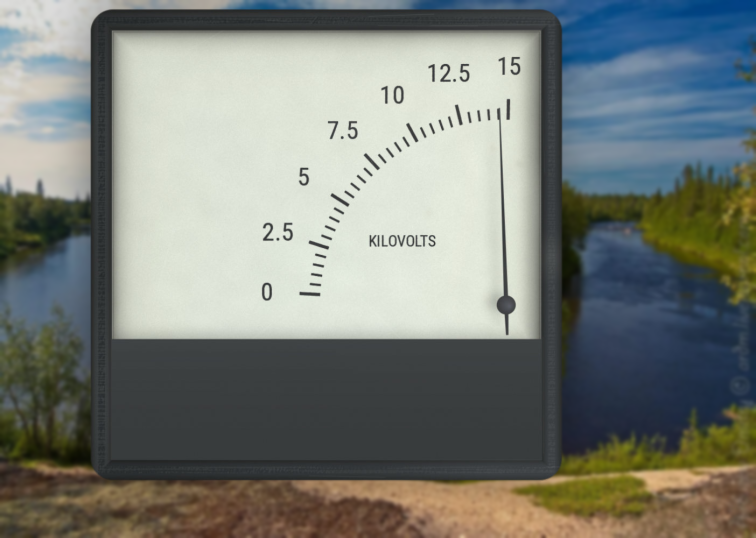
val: 14.5 kV
